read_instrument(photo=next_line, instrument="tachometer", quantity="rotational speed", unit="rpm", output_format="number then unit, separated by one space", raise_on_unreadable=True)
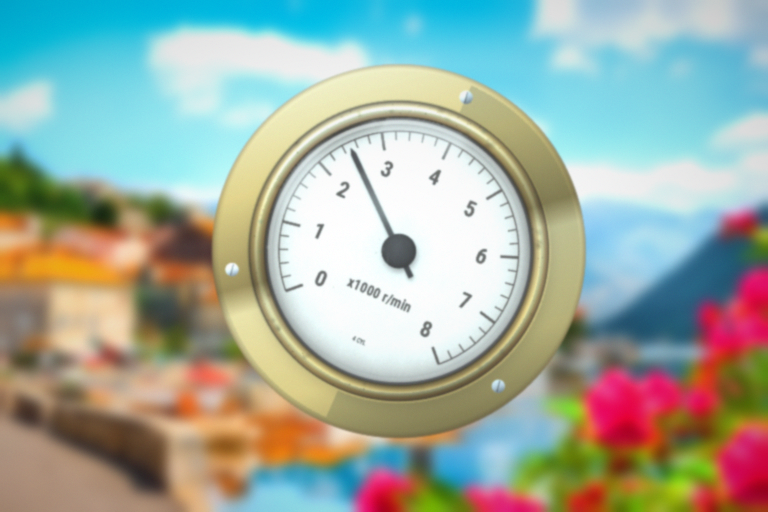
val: 2500 rpm
